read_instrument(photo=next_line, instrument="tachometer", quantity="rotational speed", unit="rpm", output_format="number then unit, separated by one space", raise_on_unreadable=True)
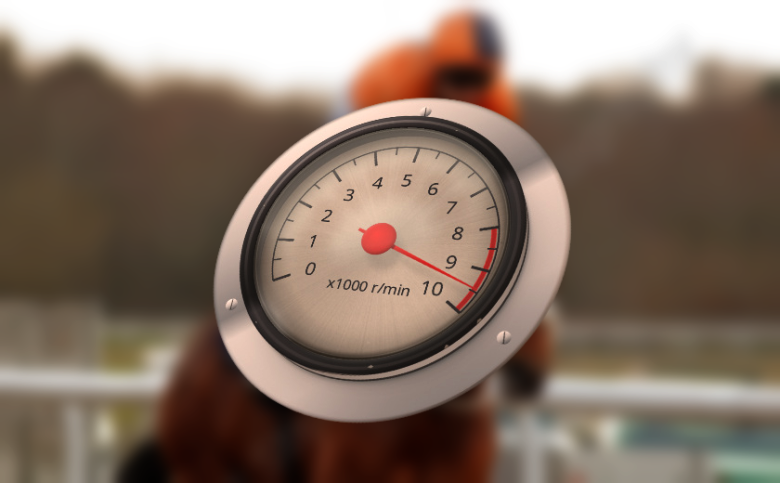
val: 9500 rpm
